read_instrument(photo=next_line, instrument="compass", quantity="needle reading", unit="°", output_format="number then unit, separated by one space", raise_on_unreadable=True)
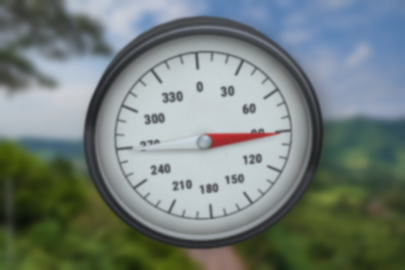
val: 90 °
